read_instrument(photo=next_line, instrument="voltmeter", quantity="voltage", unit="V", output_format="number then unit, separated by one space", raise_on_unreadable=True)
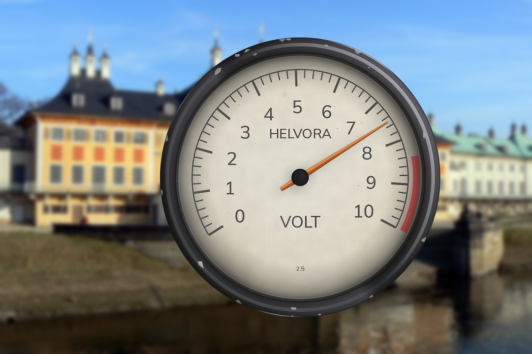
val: 7.5 V
